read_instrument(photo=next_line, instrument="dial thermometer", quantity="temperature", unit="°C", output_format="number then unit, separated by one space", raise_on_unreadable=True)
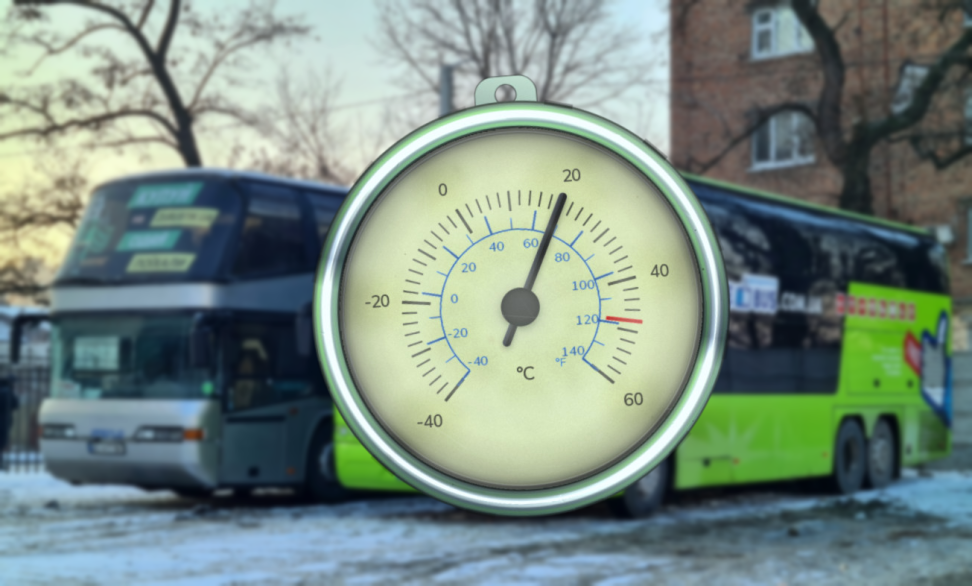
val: 20 °C
